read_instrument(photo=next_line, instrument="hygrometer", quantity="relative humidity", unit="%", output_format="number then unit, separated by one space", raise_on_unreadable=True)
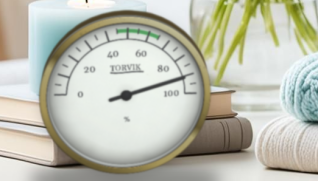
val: 90 %
